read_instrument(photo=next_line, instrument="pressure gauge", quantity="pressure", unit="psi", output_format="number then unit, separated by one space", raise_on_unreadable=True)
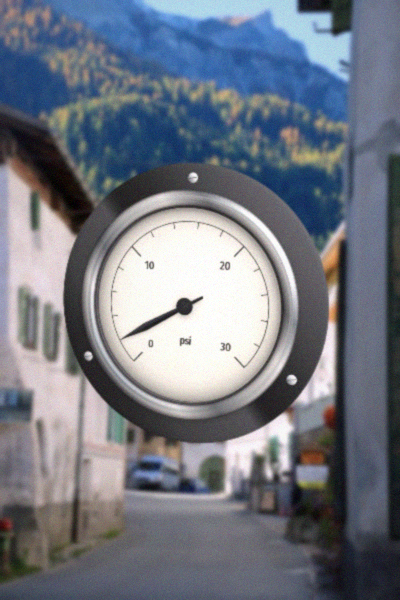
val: 2 psi
